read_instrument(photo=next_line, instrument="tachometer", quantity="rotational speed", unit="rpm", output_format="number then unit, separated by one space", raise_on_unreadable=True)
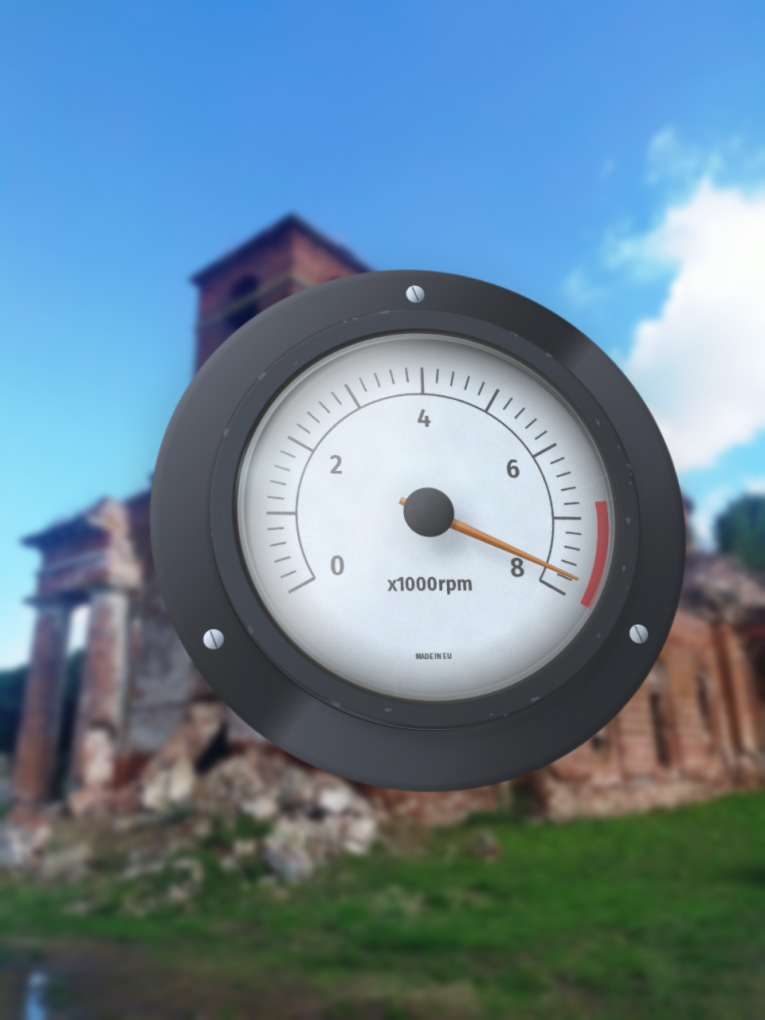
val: 7800 rpm
